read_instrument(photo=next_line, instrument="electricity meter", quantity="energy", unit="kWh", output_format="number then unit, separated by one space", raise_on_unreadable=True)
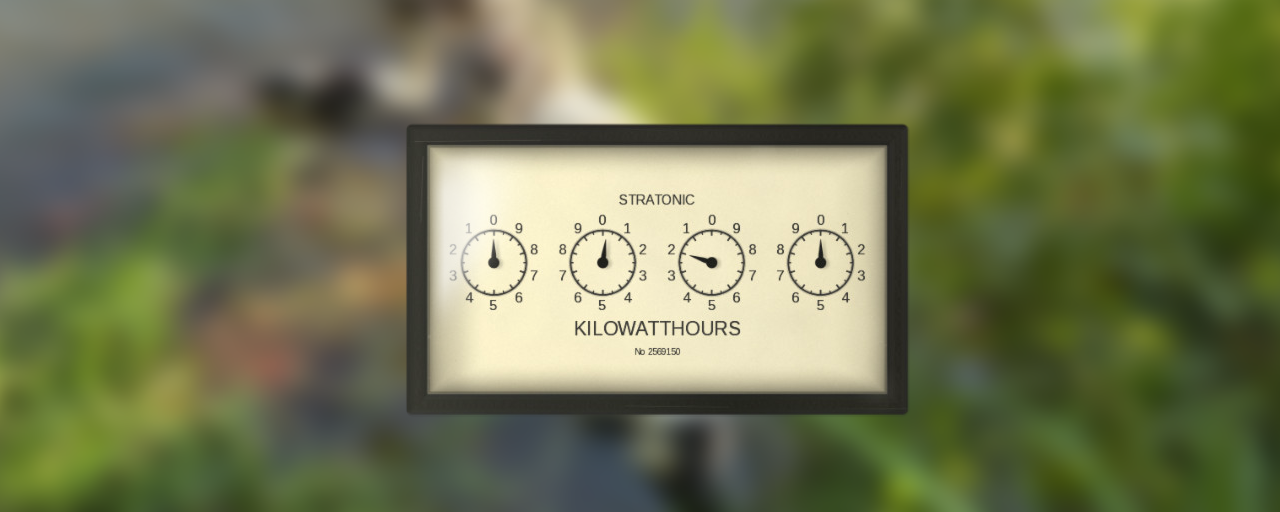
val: 20 kWh
